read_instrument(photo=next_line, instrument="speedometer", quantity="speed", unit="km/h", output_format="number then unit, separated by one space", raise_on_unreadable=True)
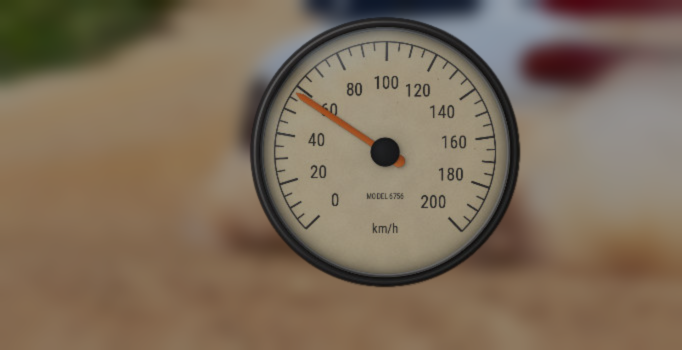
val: 57.5 km/h
